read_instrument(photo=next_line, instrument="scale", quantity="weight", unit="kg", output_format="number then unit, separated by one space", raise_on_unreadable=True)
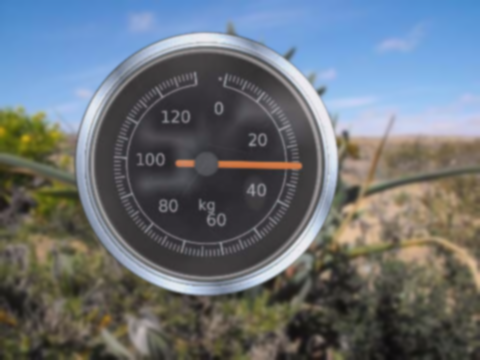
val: 30 kg
